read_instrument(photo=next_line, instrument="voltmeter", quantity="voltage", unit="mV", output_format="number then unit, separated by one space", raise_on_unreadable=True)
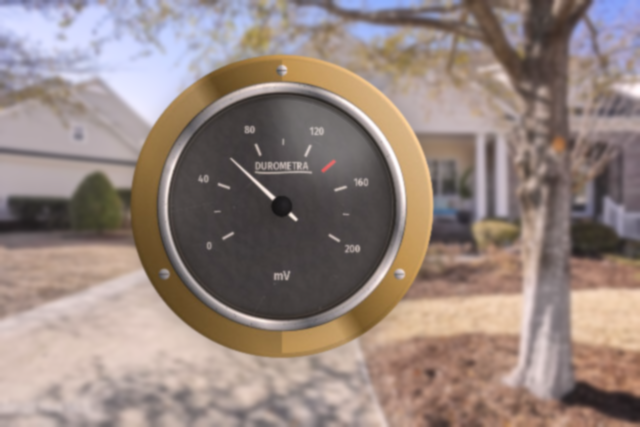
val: 60 mV
